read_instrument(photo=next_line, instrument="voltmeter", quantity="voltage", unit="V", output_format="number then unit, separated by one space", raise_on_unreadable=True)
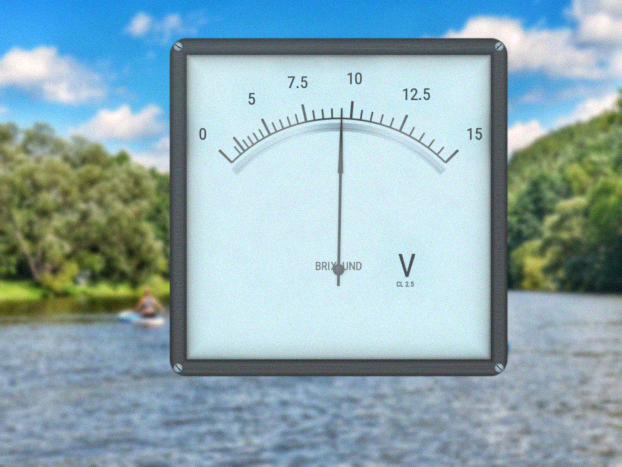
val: 9.5 V
